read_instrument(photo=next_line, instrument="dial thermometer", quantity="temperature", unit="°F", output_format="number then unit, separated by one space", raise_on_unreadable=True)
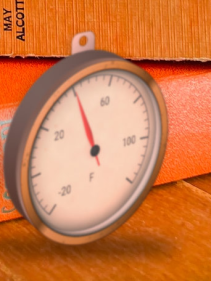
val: 40 °F
